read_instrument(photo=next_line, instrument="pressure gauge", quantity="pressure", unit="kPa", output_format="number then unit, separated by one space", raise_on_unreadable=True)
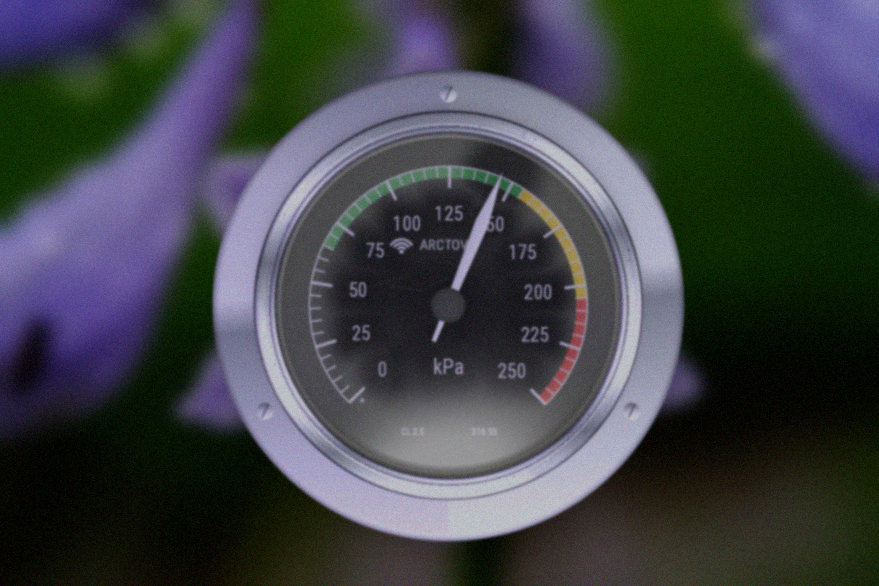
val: 145 kPa
